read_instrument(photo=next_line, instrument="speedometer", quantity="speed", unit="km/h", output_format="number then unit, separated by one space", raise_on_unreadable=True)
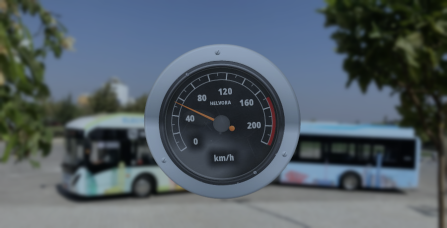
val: 55 km/h
